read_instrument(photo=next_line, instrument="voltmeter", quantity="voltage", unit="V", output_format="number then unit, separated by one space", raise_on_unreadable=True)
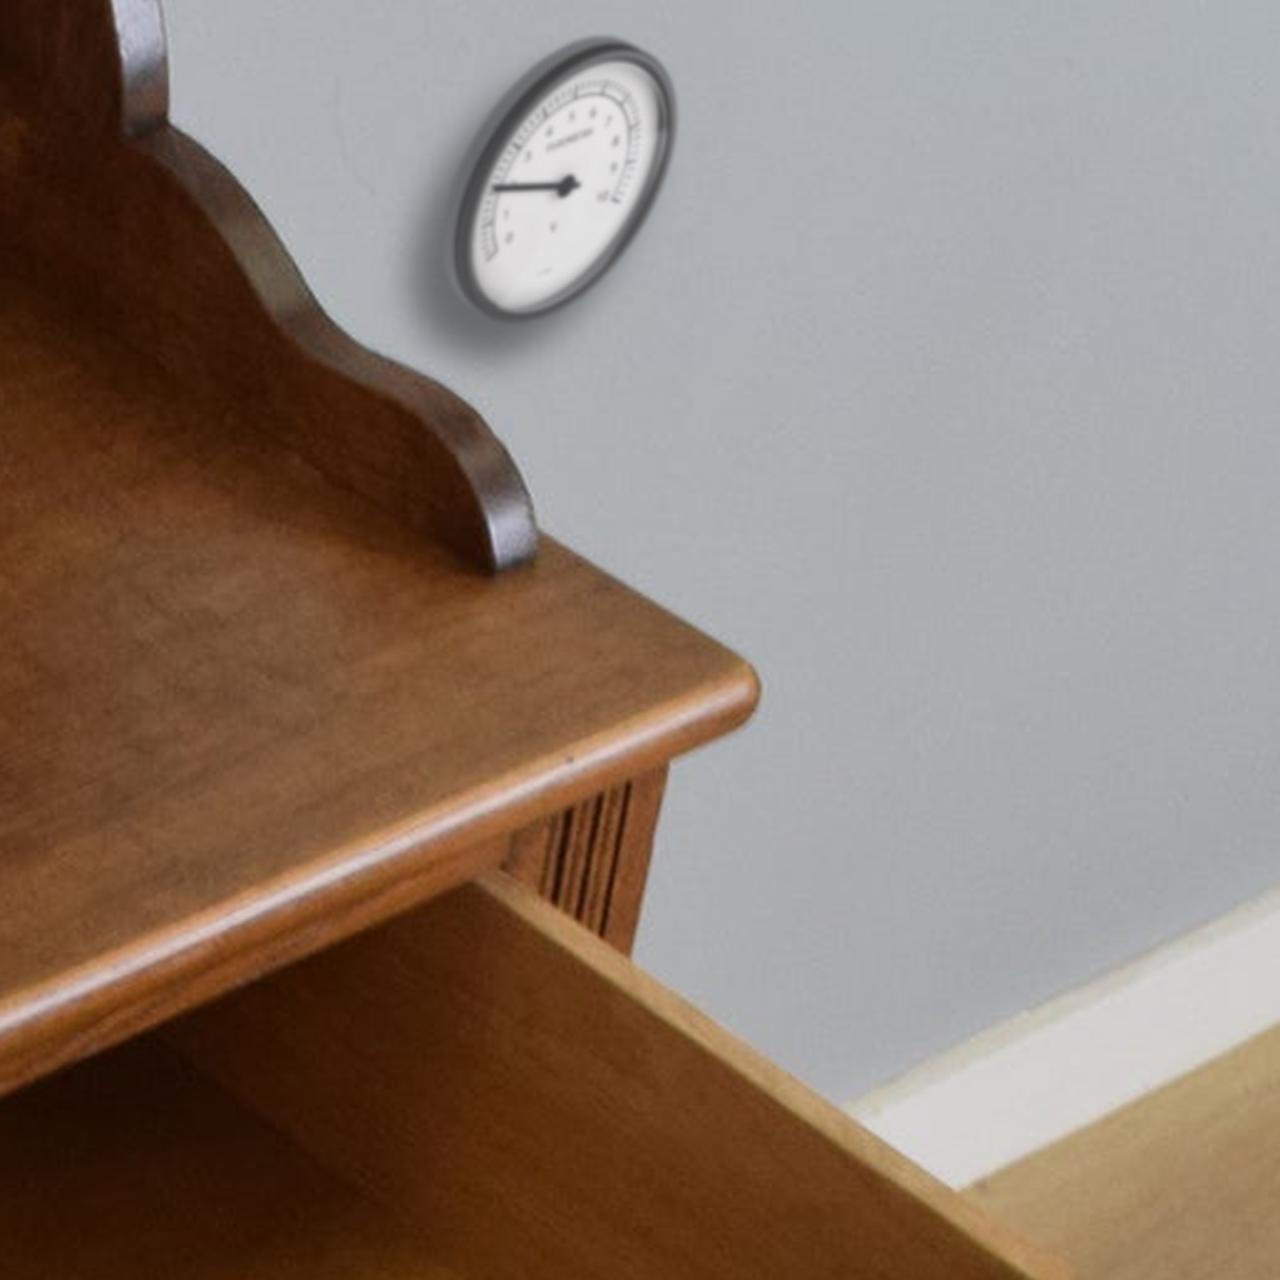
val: 2 V
